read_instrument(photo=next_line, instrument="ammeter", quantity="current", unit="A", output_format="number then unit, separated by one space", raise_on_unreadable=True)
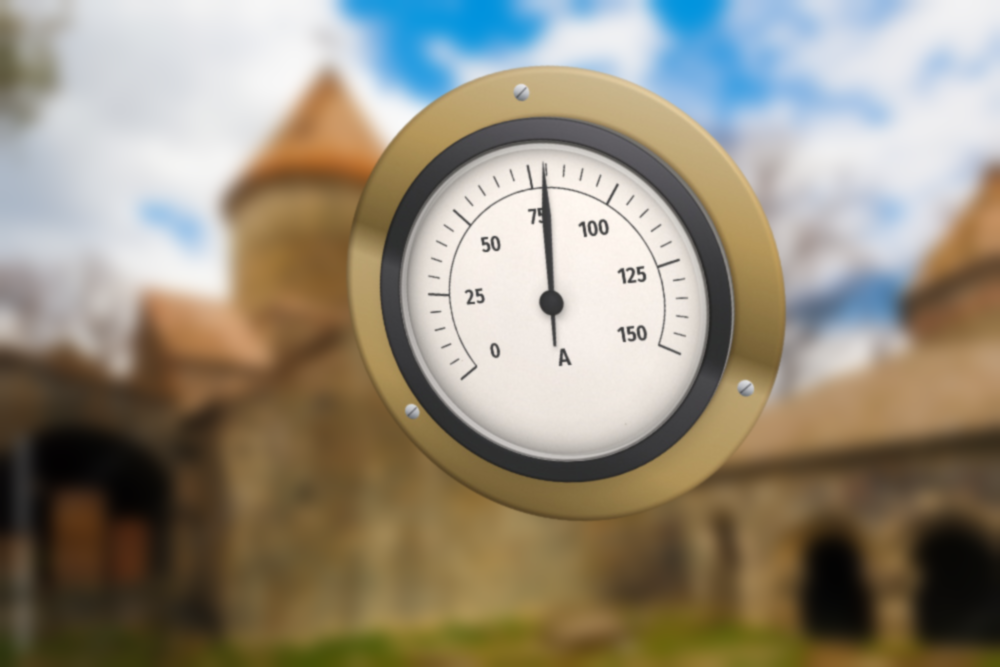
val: 80 A
